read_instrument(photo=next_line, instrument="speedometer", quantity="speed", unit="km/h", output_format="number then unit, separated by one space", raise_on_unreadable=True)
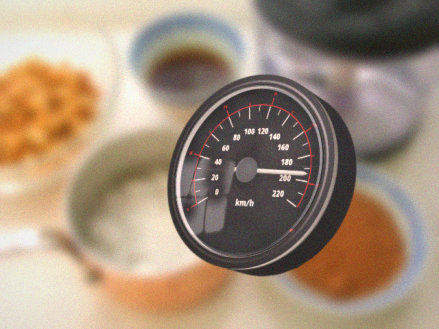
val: 195 km/h
